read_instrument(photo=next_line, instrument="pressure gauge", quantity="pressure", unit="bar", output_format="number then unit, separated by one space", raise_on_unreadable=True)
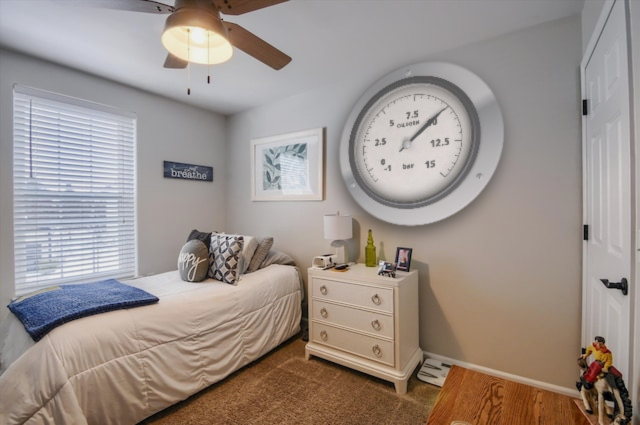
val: 10 bar
